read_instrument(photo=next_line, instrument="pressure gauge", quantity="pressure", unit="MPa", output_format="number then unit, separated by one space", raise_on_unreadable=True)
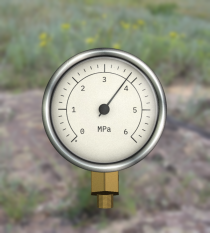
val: 3.8 MPa
